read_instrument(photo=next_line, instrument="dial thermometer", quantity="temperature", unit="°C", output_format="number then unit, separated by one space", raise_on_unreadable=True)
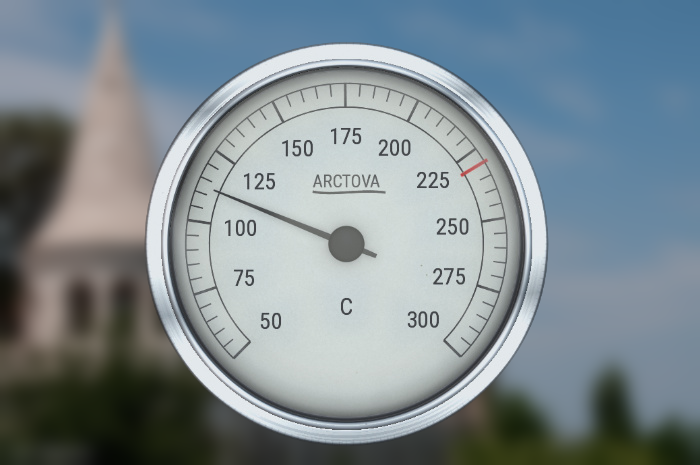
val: 112.5 °C
